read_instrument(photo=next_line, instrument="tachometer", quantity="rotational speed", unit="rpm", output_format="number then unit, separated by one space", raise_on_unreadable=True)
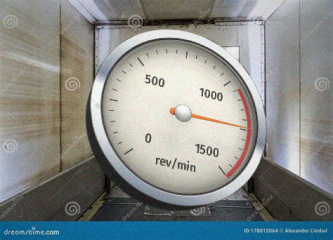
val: 1250 rpm
